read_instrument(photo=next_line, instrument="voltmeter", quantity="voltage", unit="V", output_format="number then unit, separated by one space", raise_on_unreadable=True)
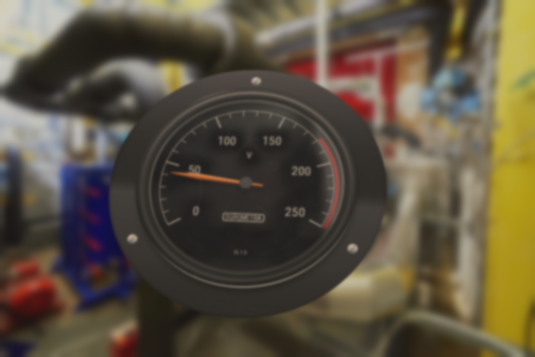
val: 40 V
